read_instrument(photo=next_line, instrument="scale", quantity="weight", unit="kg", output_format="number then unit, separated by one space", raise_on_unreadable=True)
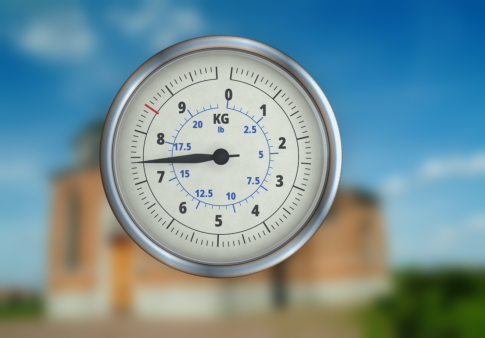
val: 7.4 kg
